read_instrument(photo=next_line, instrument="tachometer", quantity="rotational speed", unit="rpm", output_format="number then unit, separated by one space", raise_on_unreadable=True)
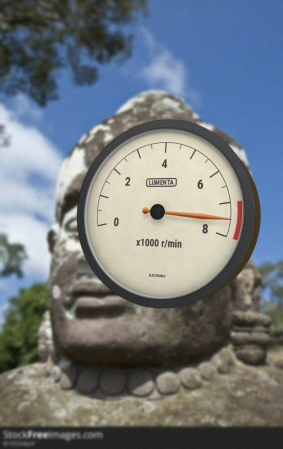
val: 7500 rpm
